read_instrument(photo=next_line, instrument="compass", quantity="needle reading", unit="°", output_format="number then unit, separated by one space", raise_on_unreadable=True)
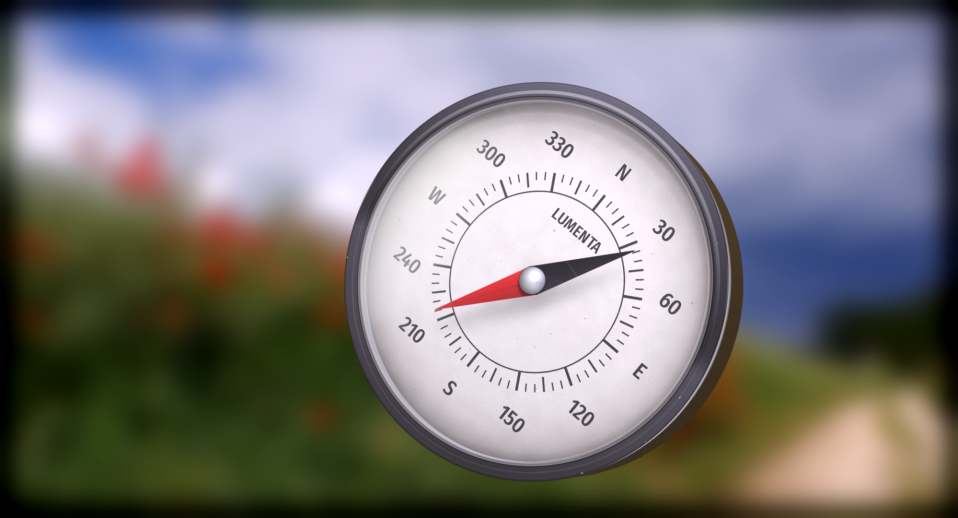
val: 215 °
